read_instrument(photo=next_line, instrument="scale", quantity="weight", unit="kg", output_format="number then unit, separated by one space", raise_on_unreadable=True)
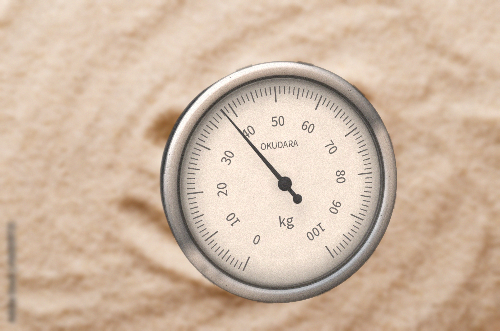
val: 38 kg
